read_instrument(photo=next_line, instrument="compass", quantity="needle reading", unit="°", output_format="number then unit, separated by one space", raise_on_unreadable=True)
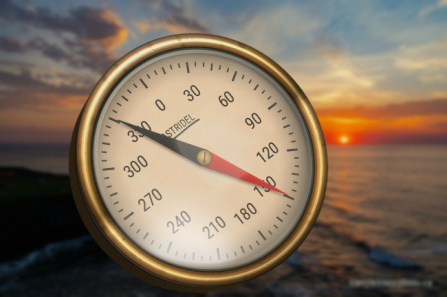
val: 150 °
